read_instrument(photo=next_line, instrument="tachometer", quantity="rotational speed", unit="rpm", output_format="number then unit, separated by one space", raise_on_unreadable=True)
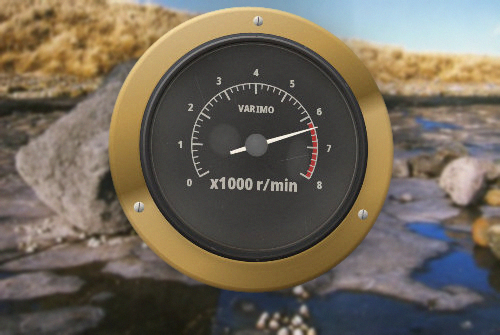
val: 6400 rpm
